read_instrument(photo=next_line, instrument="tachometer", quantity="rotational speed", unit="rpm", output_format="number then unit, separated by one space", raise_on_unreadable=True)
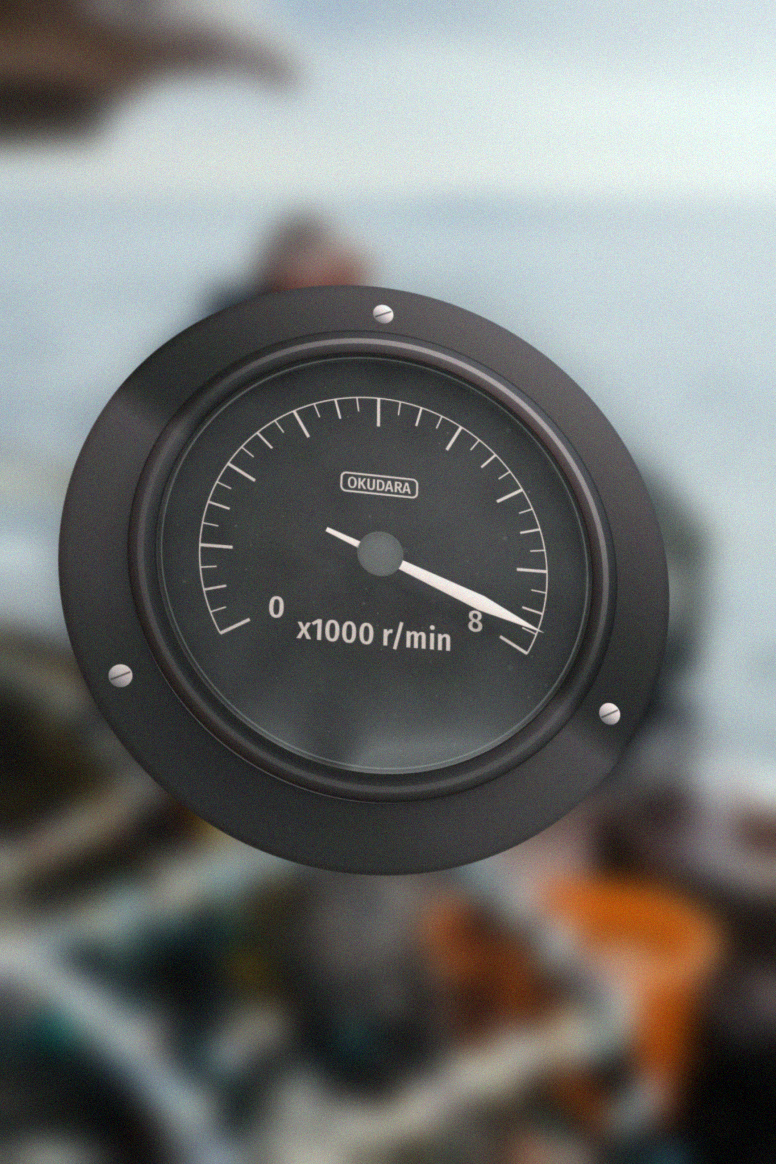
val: 7750 rpm
